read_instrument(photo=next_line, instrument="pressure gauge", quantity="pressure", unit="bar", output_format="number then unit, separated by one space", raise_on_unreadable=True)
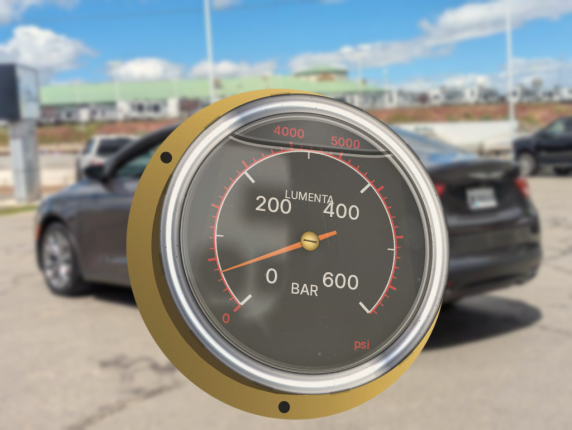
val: 50 bar
